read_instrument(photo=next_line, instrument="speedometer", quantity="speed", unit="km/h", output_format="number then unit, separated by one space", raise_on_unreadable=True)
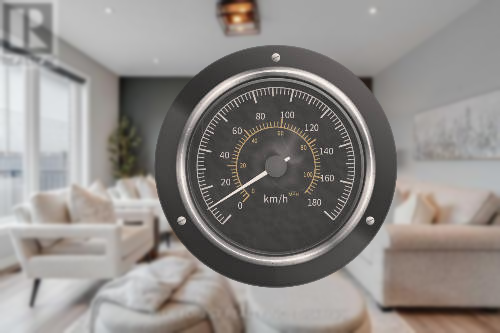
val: 10 km/h
